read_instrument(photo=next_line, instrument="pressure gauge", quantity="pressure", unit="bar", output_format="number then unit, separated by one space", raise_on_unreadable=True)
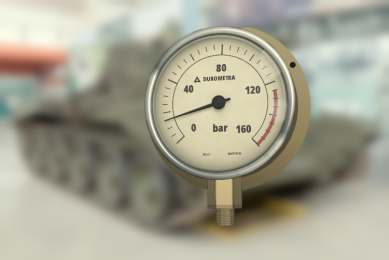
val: 15 bar
